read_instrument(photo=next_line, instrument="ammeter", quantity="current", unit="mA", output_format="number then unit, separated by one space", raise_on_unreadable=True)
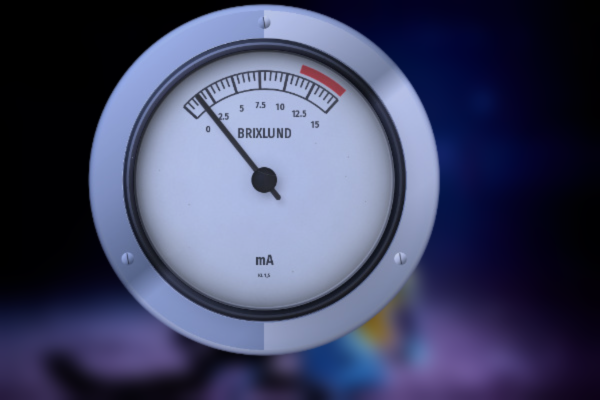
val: 1.5 mA
